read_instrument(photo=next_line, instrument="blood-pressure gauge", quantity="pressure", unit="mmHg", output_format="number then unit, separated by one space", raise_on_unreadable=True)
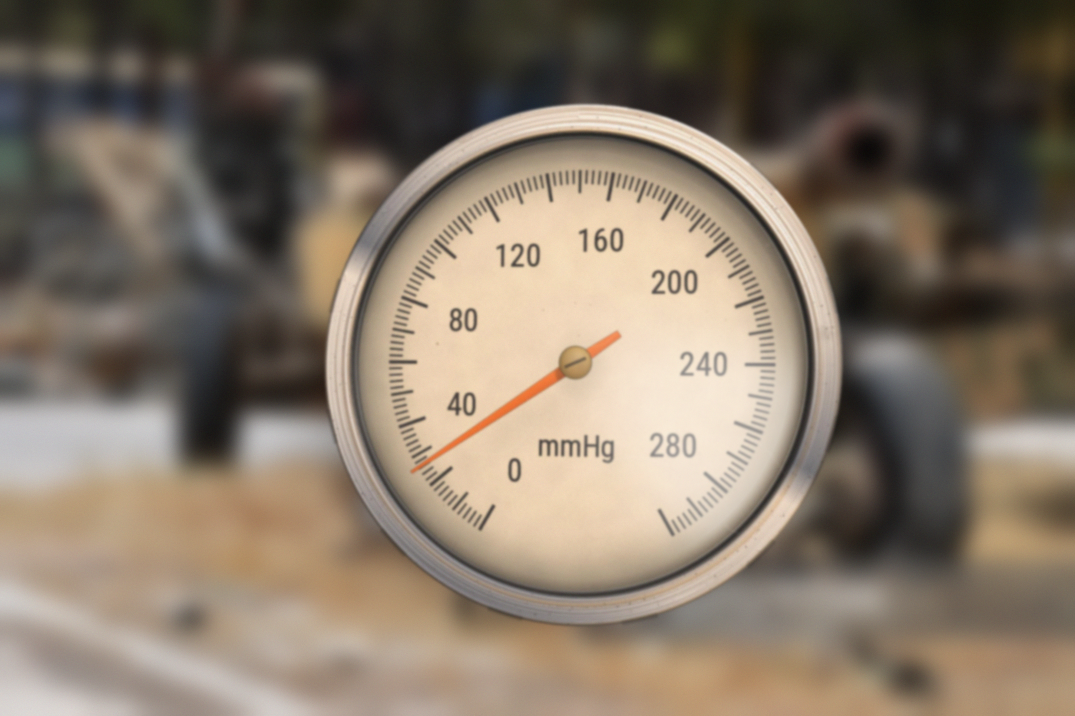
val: 26 mmHg
